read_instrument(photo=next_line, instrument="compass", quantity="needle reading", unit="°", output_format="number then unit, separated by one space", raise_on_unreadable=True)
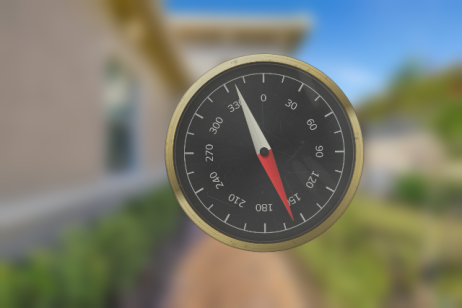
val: 157.5 °
